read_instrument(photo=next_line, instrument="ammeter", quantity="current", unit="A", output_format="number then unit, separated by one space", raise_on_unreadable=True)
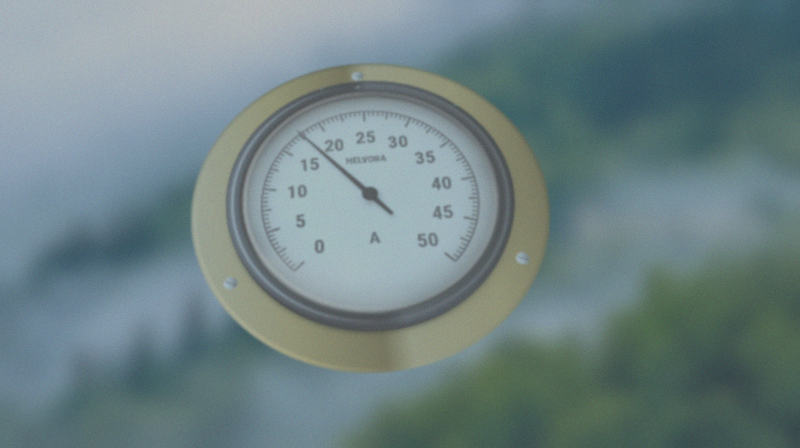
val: 17.5 A
